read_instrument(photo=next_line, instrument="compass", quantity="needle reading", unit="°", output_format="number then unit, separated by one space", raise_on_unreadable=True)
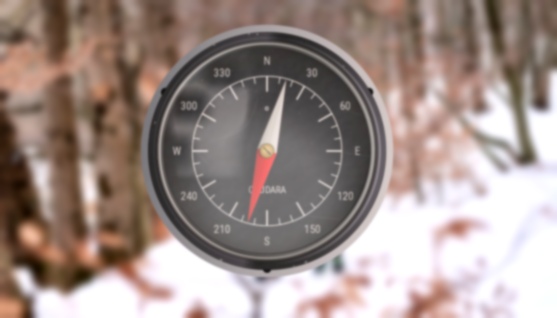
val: 195 °
